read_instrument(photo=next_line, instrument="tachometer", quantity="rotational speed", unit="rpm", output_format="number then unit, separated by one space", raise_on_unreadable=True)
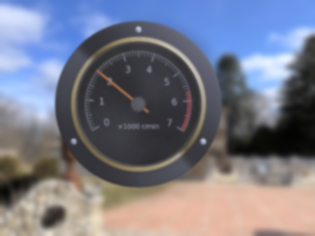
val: 2000 rpm
